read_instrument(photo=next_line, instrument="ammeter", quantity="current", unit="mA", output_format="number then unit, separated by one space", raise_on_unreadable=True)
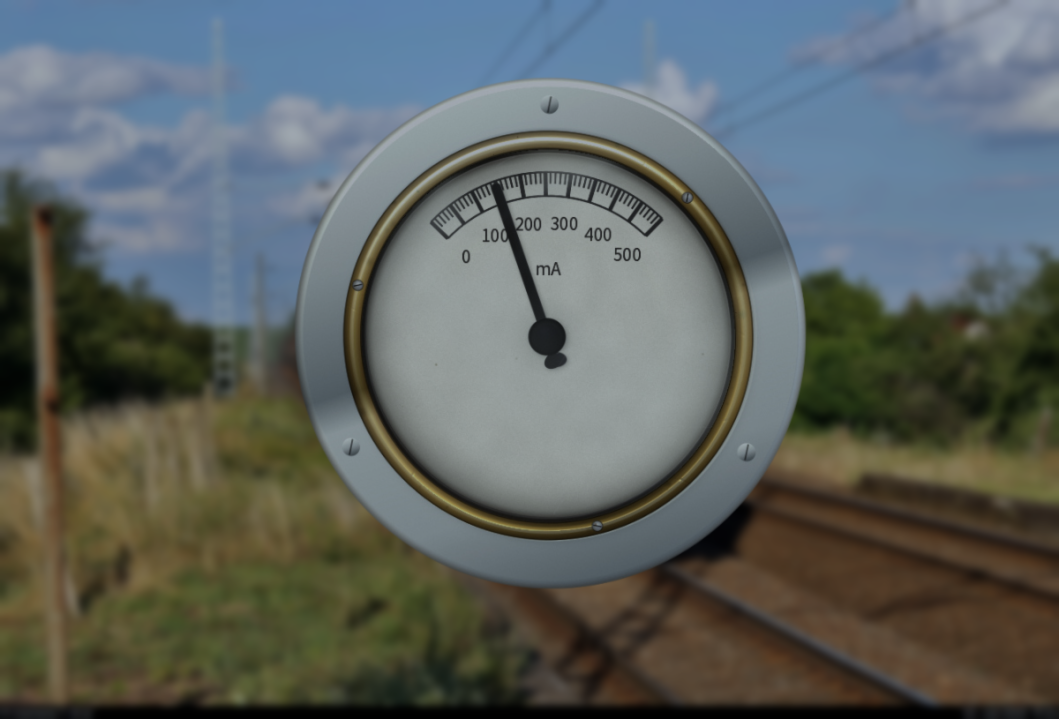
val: 150 mA
